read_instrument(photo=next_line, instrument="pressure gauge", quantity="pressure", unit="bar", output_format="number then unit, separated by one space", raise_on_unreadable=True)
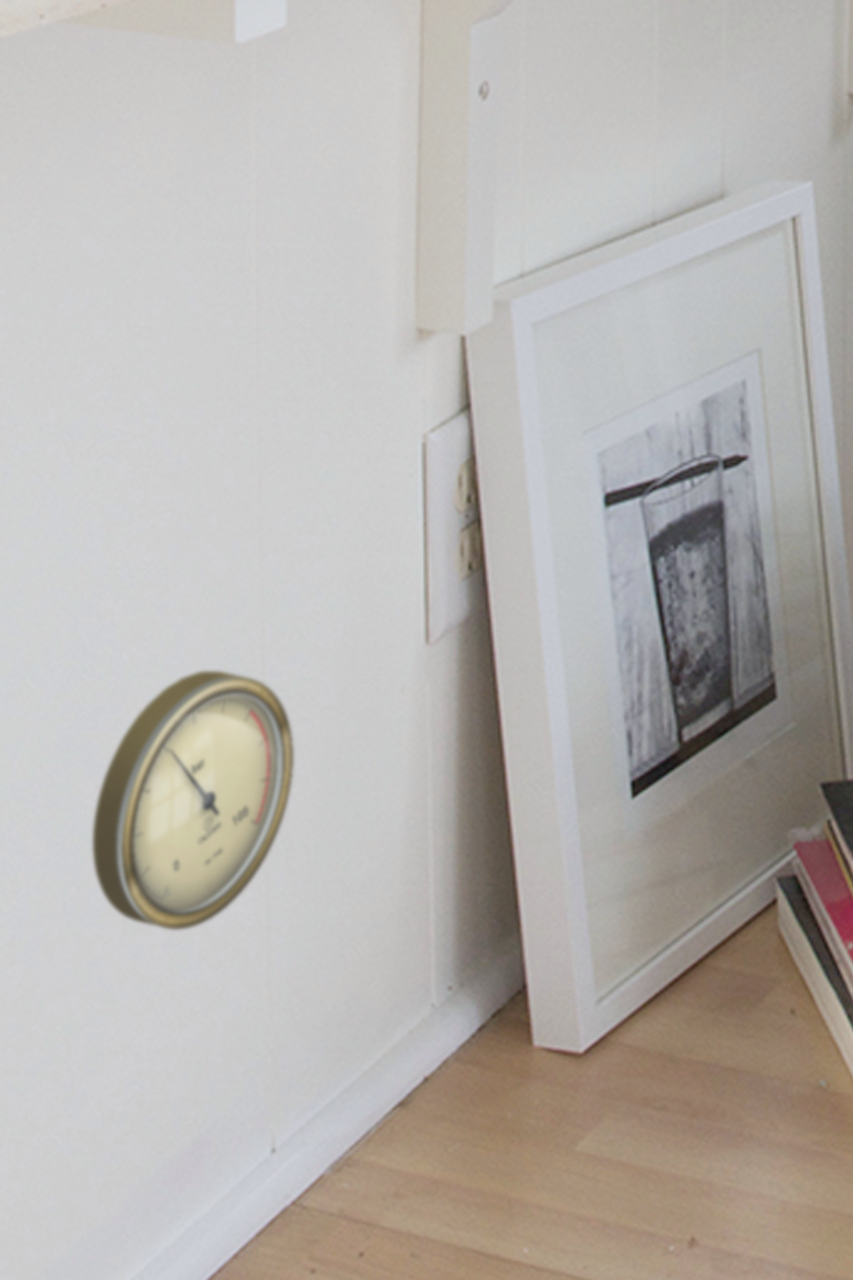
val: 40 bar
